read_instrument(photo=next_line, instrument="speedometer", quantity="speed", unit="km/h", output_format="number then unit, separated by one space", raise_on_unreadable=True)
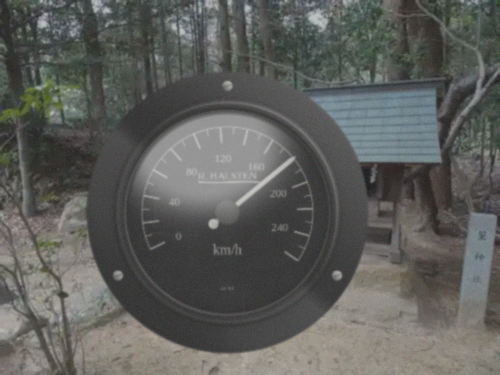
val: 180 km/h
